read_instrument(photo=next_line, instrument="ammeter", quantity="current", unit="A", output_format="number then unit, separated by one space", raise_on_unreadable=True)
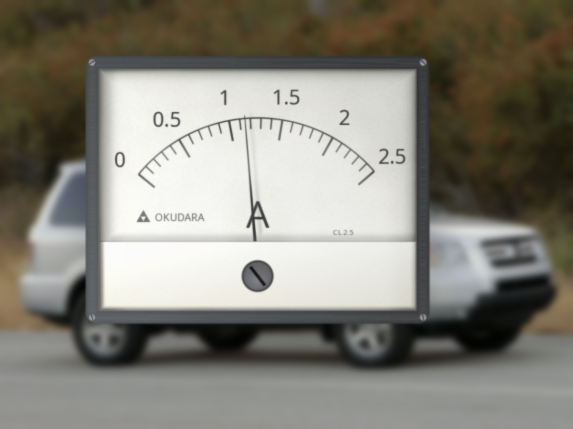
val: 1.15 A
